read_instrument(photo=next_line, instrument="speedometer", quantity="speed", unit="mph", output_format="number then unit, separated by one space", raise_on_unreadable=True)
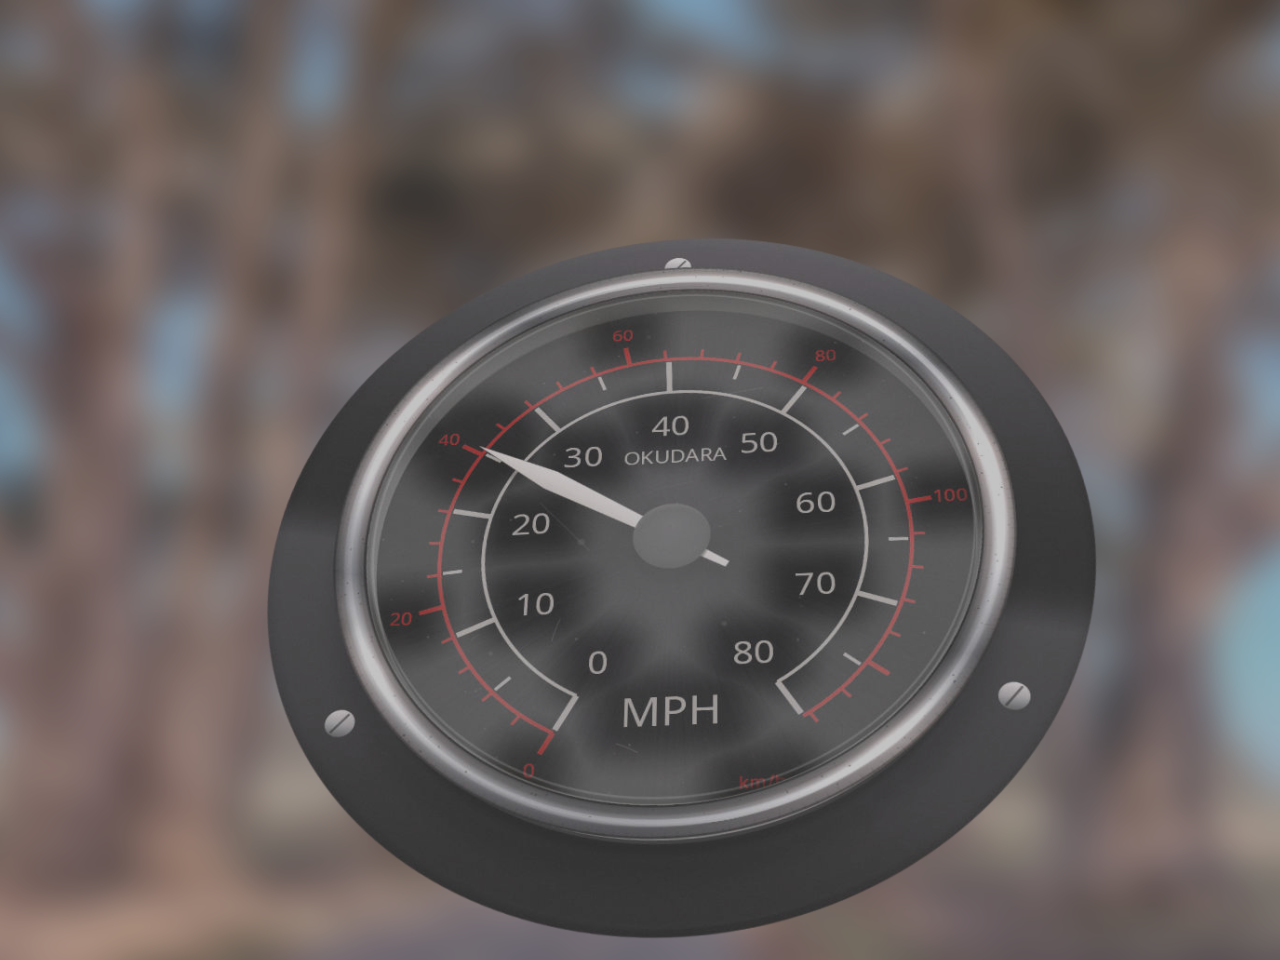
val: 25 mph
